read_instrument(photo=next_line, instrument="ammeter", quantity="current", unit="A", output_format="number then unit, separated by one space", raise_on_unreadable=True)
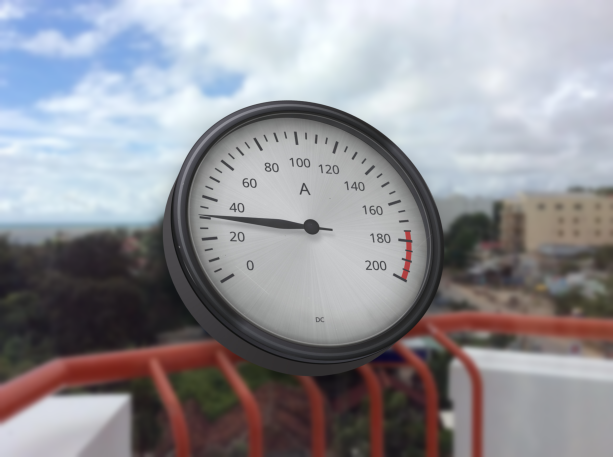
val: 30 A
